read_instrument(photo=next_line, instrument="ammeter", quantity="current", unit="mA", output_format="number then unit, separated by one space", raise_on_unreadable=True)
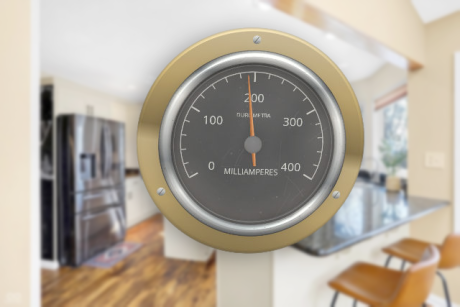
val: 190 mA
